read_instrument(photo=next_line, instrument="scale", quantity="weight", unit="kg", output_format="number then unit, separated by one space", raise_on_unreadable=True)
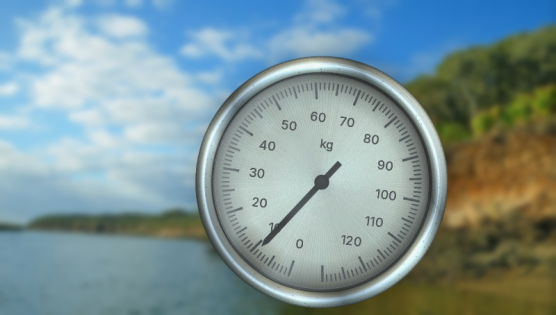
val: 9 kg
